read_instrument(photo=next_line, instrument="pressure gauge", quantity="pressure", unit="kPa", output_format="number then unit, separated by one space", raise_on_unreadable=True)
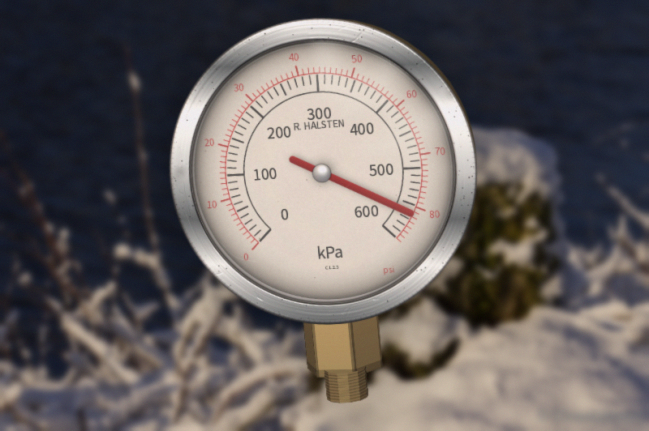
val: 560 kPa
